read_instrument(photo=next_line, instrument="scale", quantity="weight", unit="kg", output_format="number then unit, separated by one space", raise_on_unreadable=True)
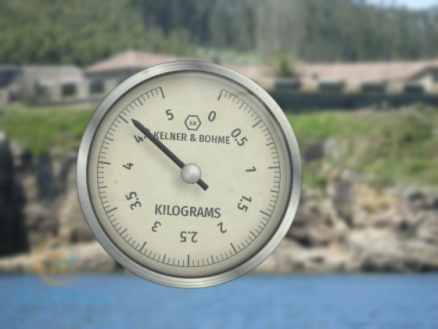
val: 4.55 kg
